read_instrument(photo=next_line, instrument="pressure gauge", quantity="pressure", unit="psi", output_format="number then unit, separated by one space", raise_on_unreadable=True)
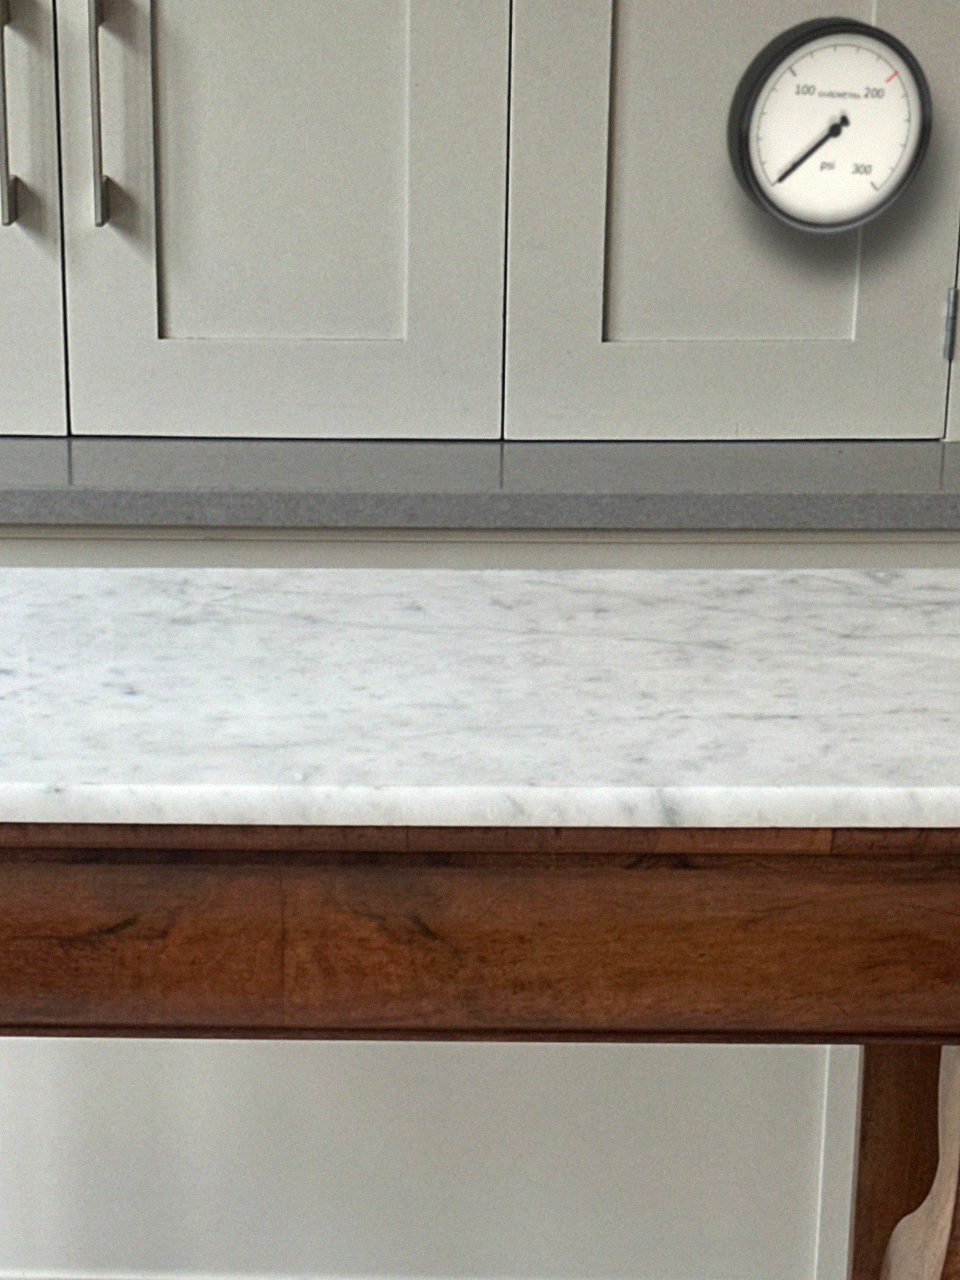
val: 0 psi
